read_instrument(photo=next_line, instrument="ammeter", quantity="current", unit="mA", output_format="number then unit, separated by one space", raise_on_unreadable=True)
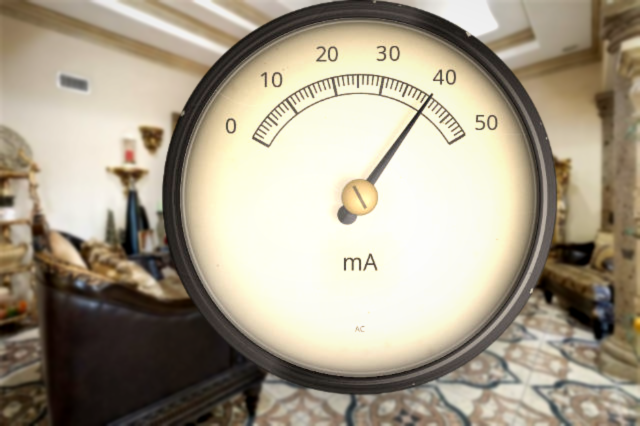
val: 40 mA
